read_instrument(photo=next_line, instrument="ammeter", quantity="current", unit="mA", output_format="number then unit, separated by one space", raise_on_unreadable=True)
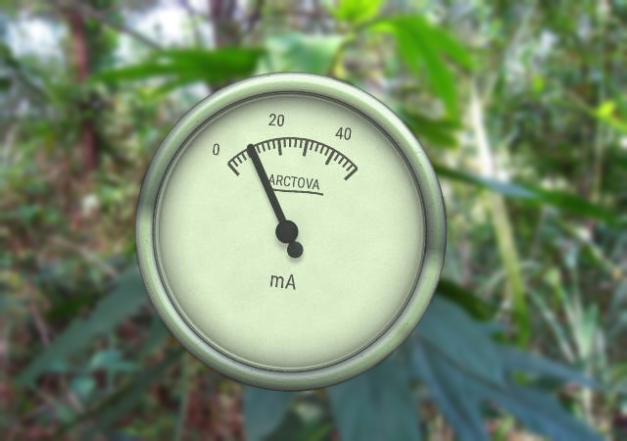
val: 10 mA
